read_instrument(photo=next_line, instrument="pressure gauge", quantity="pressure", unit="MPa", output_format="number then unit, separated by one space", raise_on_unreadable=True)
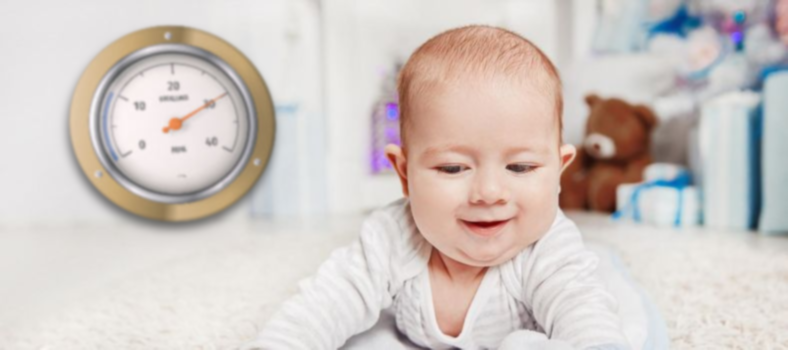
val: 30 MPa
